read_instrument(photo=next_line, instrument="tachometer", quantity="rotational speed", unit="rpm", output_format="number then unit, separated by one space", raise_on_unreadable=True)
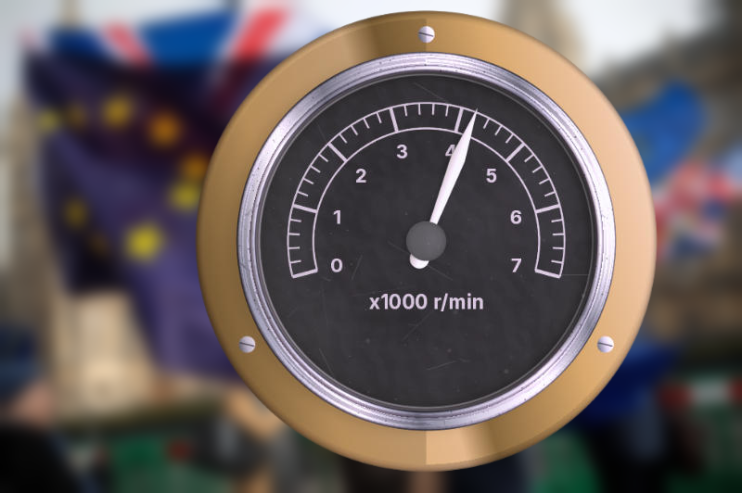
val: 4200 rpm
